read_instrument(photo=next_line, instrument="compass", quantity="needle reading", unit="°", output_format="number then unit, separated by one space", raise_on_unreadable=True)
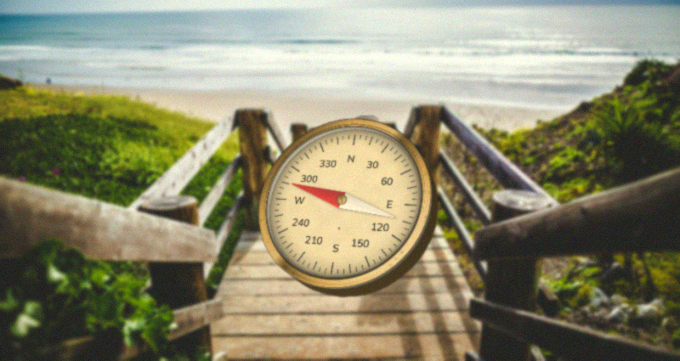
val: 285 °
